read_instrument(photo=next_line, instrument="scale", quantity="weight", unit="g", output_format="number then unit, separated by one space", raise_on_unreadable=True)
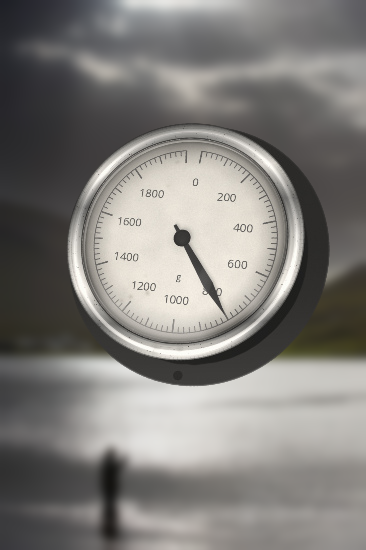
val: 800 g
